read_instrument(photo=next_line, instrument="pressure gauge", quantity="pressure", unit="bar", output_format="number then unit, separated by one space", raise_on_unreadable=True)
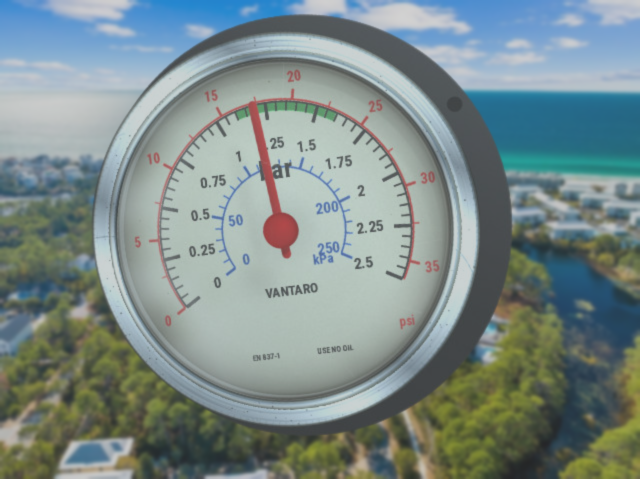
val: 1.2 bar
